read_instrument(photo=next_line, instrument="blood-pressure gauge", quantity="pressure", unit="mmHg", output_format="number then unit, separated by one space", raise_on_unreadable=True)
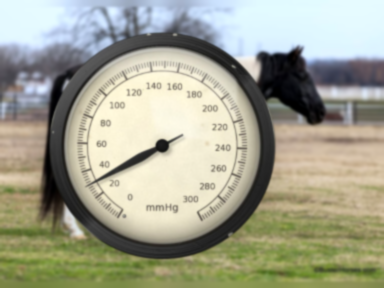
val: 30 mmHg
